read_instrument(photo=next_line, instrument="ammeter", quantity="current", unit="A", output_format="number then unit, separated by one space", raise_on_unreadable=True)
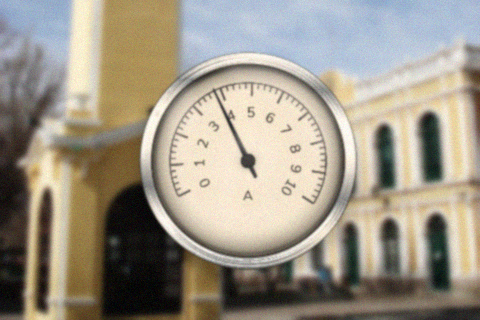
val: 3.8 A
